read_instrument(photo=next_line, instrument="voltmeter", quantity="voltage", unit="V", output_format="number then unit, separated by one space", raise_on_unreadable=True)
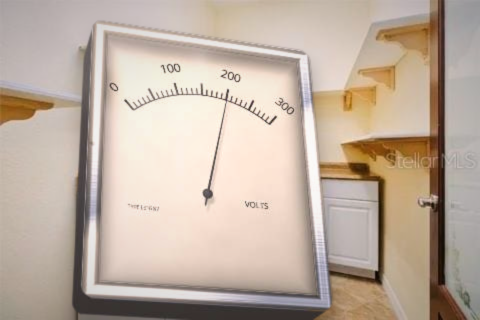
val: 200 V
